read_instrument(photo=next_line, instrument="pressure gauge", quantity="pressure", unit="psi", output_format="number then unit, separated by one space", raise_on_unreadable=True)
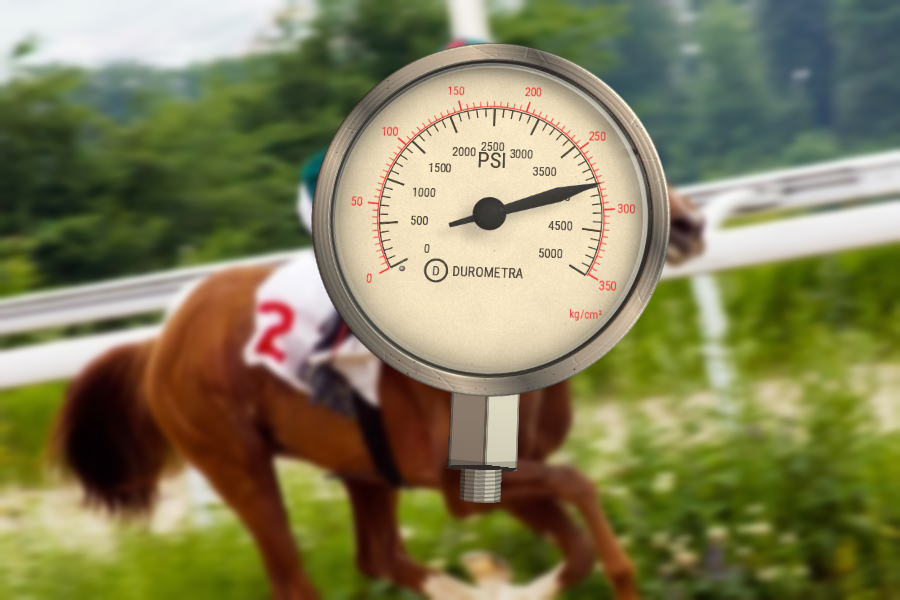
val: 4000 psi
